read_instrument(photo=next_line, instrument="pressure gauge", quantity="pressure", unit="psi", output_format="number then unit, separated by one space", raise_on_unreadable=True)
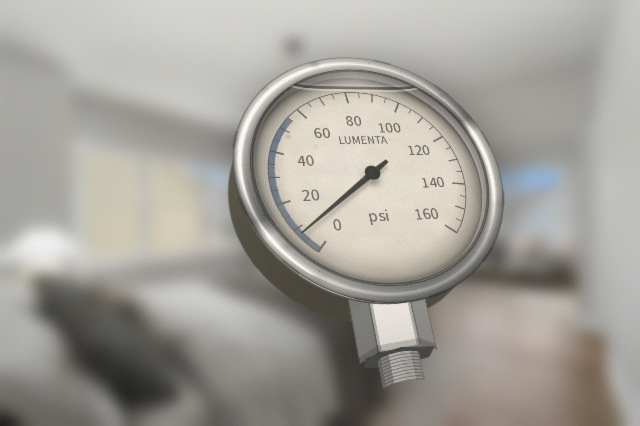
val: 7.5 psi
